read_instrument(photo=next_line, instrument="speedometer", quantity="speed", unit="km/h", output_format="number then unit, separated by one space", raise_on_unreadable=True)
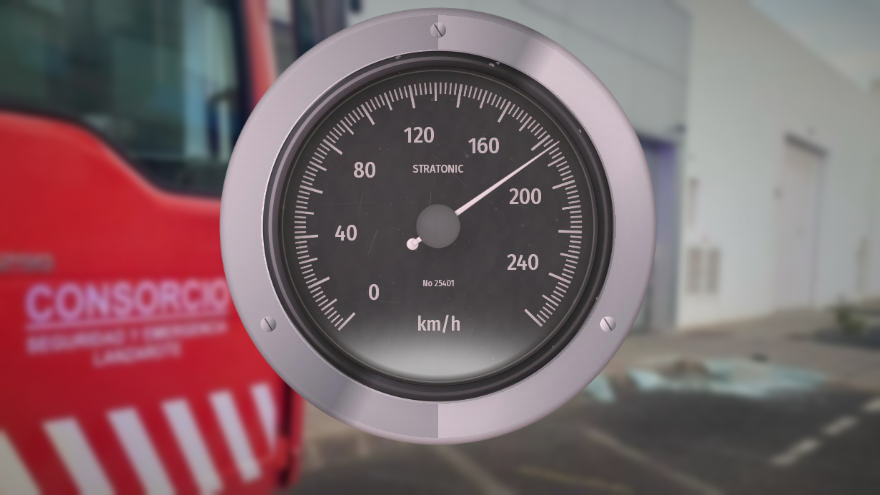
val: 184 km/h
